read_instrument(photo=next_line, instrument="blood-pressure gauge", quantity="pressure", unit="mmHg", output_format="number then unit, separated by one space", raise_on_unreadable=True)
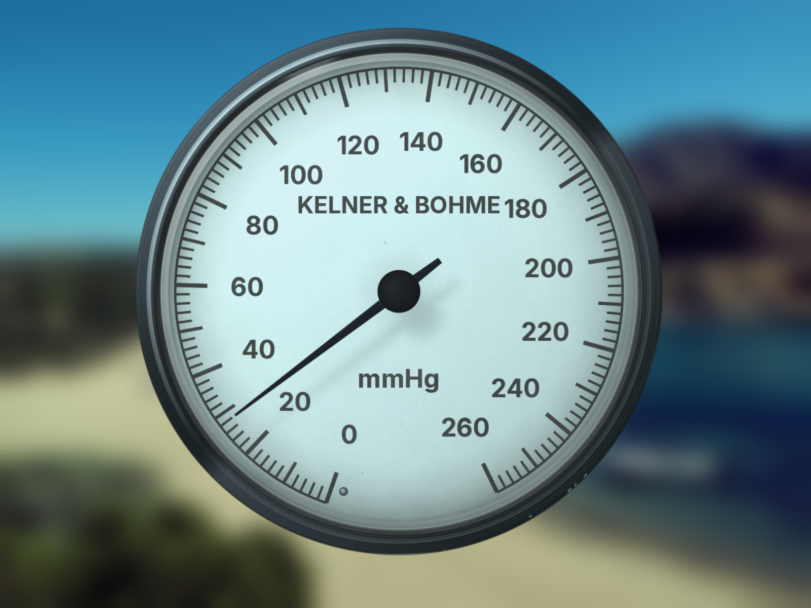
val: 28 mmHg
